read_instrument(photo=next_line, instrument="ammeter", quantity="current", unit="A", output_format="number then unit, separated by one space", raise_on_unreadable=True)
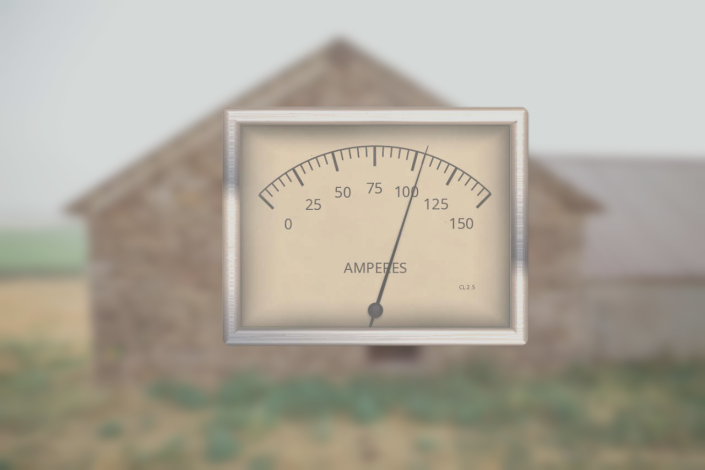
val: 105 A
